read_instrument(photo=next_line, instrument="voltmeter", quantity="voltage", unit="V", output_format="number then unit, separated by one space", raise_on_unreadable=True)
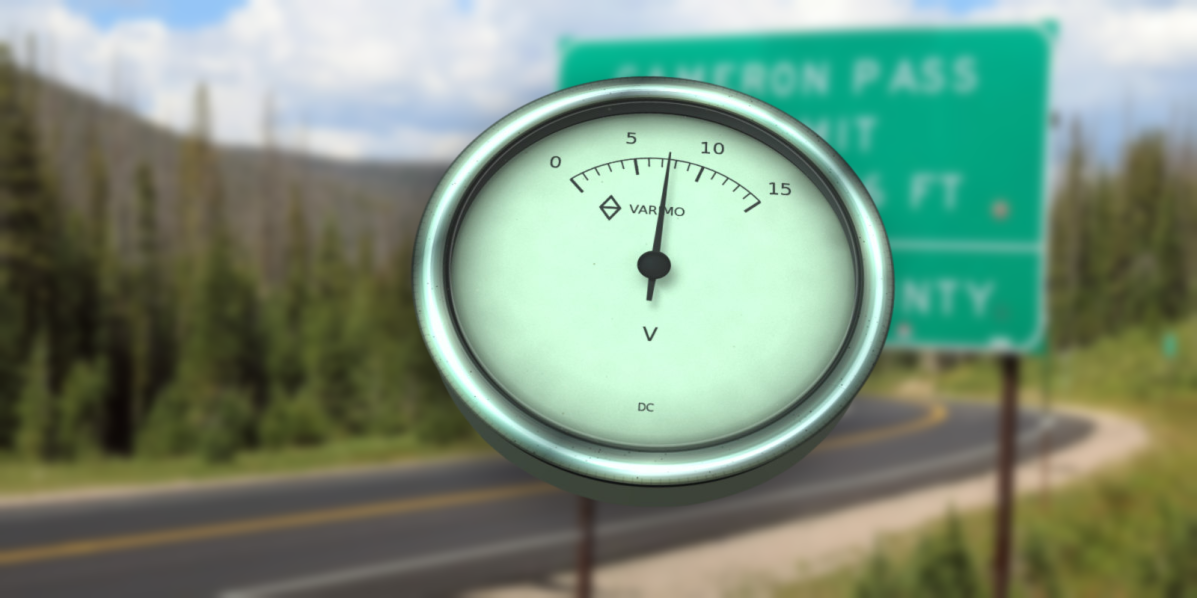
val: 7.5 V
